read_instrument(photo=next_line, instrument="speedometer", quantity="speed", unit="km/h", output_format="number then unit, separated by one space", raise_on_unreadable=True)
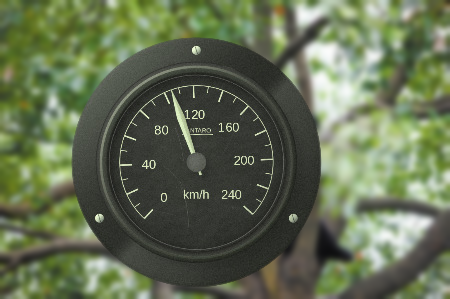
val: 105 km/h
